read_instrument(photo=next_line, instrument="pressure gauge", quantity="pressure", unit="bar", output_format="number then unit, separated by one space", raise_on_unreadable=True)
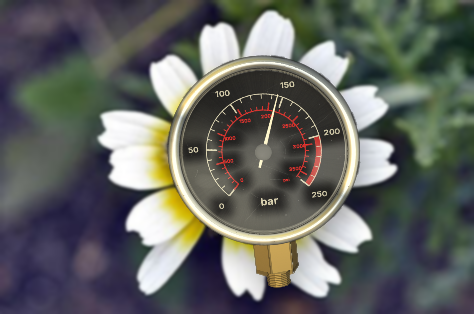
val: 145 bar
